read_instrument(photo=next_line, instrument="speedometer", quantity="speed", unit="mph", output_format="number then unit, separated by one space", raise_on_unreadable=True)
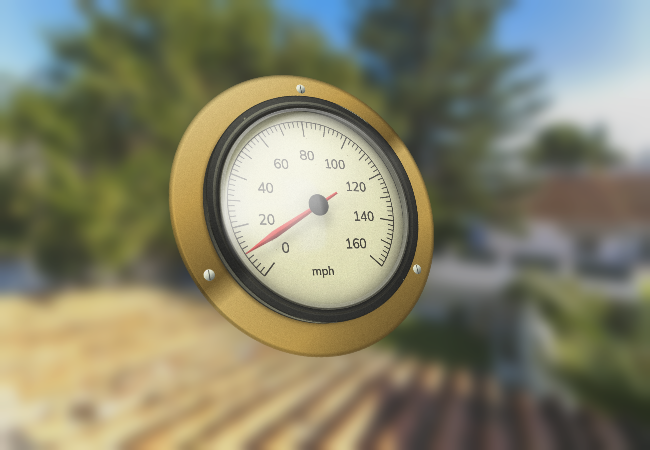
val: 10 mph
